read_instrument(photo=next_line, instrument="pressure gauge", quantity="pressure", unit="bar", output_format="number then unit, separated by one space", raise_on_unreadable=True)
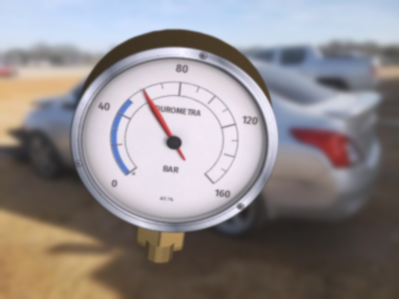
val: 60 bar
